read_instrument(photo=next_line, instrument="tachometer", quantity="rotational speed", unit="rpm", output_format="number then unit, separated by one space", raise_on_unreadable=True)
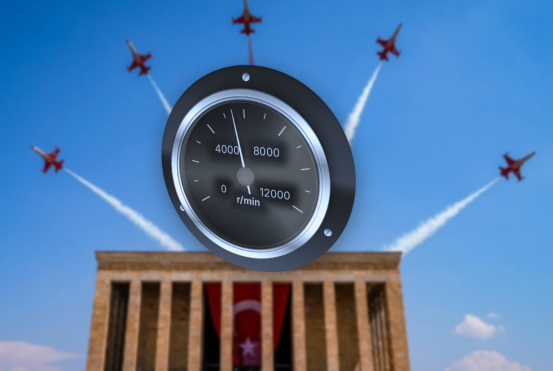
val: 5500 rpm
